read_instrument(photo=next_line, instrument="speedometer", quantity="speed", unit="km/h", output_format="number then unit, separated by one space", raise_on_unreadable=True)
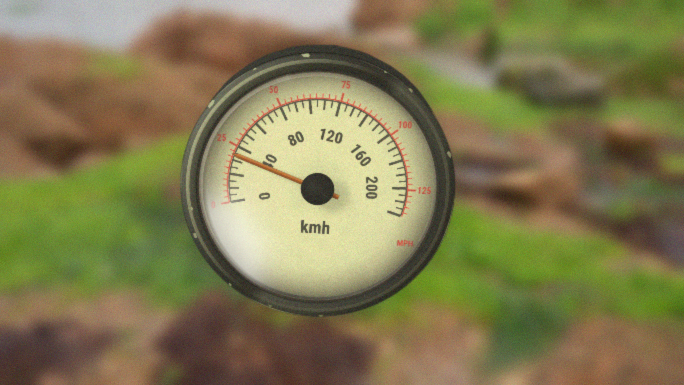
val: 35 km/h
